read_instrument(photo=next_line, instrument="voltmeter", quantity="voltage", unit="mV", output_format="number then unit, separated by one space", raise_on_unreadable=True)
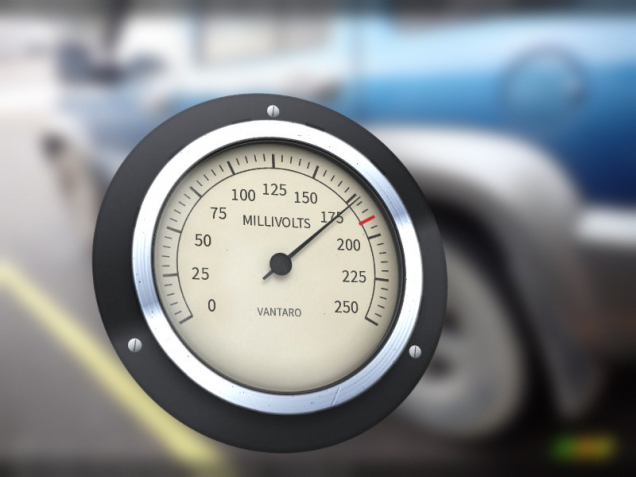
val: 177.5 mV
